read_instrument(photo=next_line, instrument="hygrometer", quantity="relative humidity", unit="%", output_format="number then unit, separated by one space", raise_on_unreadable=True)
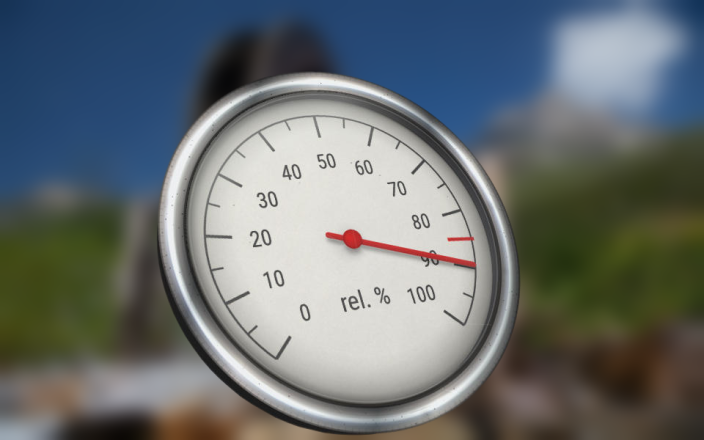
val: 90 %
